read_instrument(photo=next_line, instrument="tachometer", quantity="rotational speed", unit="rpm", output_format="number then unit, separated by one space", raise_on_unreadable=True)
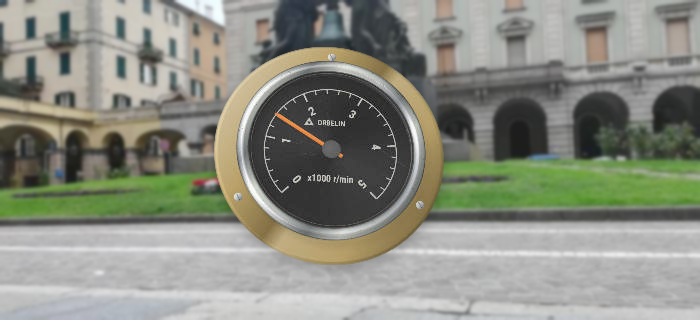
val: 1400 rpm
